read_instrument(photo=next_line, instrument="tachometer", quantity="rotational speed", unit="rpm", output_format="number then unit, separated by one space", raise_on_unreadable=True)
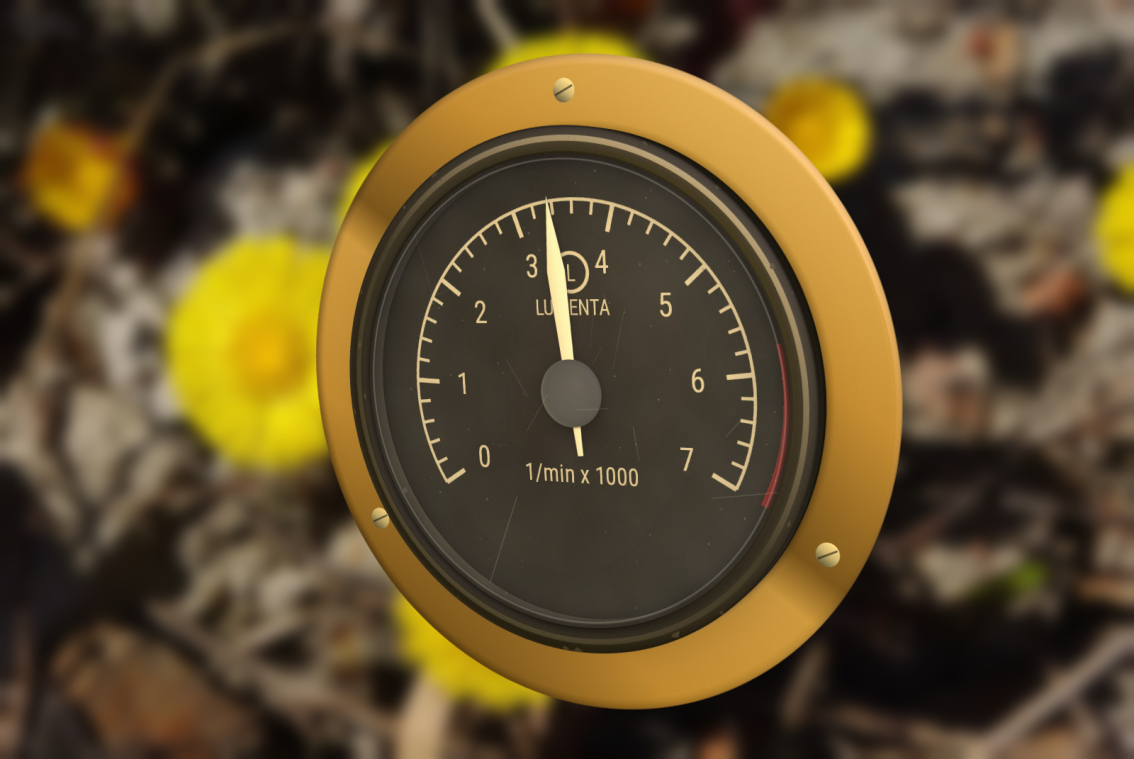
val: 3400 rpm
